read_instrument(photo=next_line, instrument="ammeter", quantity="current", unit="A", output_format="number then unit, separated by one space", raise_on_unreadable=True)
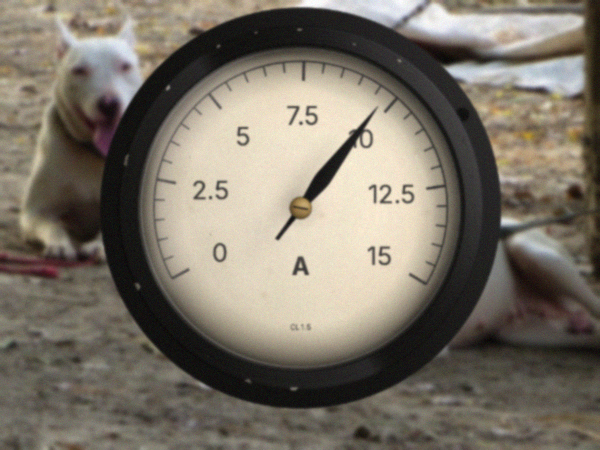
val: 9.75 A
